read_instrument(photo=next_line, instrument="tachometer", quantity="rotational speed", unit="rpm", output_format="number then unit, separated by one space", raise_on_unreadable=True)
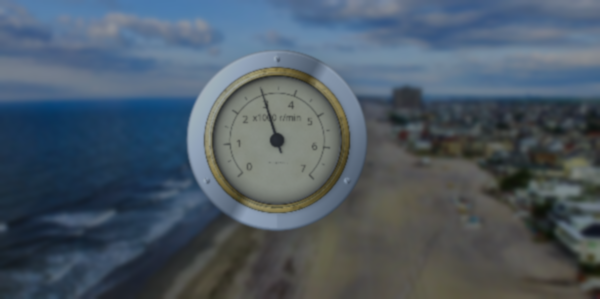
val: 3000 rpm
